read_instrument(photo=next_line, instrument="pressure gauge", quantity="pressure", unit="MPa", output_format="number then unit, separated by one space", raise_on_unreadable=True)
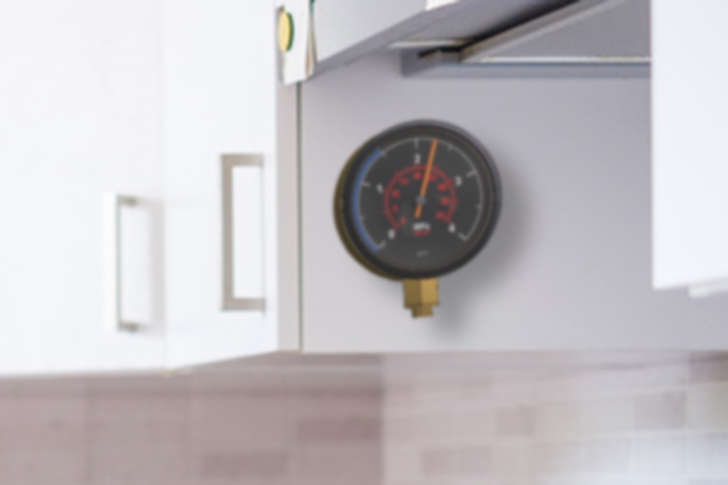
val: 2.25 MPa
